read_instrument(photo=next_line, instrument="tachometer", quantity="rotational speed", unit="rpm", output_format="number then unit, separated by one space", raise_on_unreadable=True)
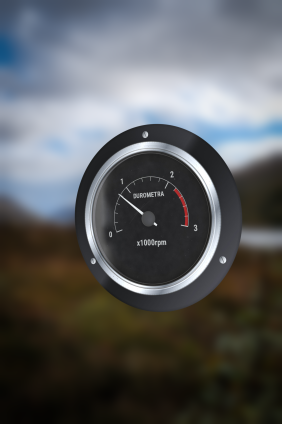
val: 800 rpm
